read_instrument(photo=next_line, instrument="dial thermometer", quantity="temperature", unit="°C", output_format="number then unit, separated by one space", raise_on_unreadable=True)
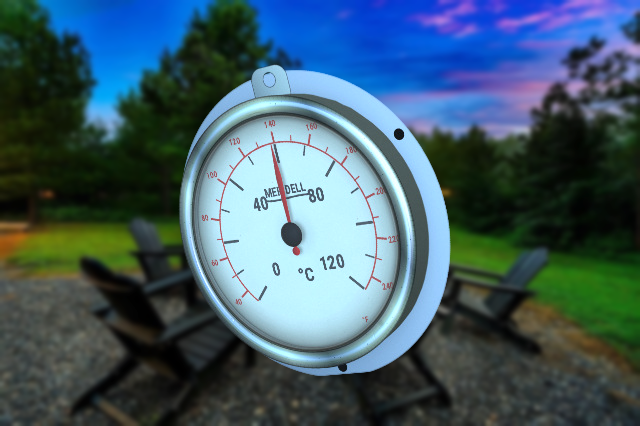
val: 60 °C
